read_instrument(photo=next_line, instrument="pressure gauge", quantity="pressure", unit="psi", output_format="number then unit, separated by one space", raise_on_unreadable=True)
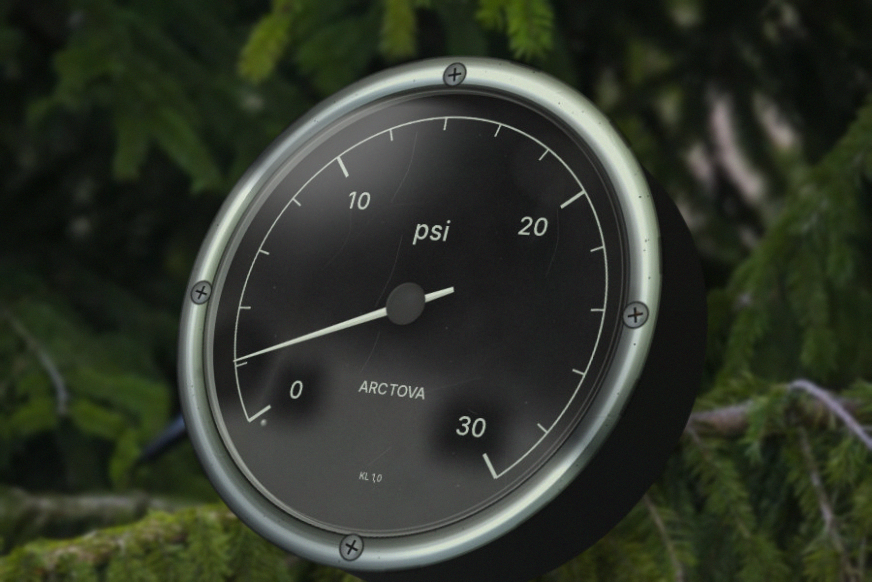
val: 2 psi
